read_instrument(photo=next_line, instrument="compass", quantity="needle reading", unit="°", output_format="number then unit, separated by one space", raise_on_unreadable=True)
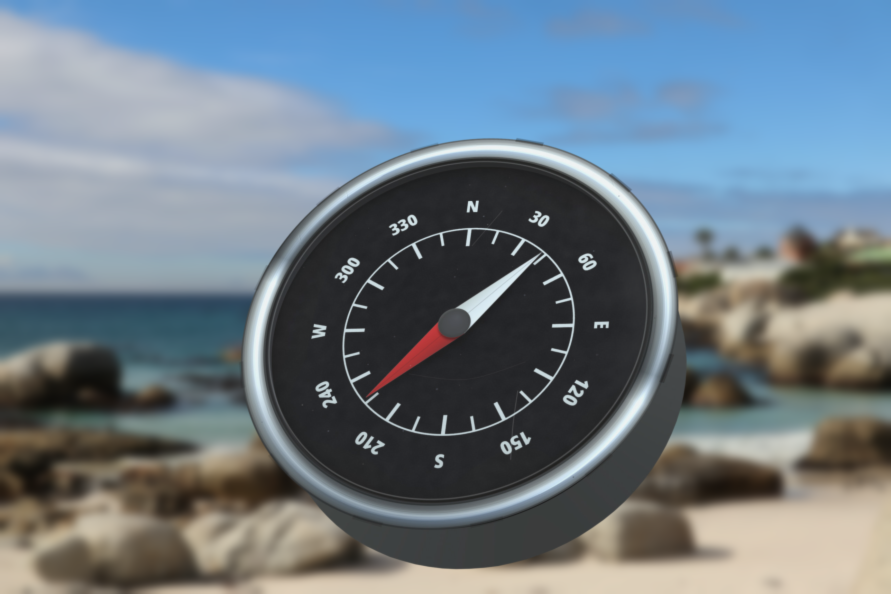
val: 225 °
